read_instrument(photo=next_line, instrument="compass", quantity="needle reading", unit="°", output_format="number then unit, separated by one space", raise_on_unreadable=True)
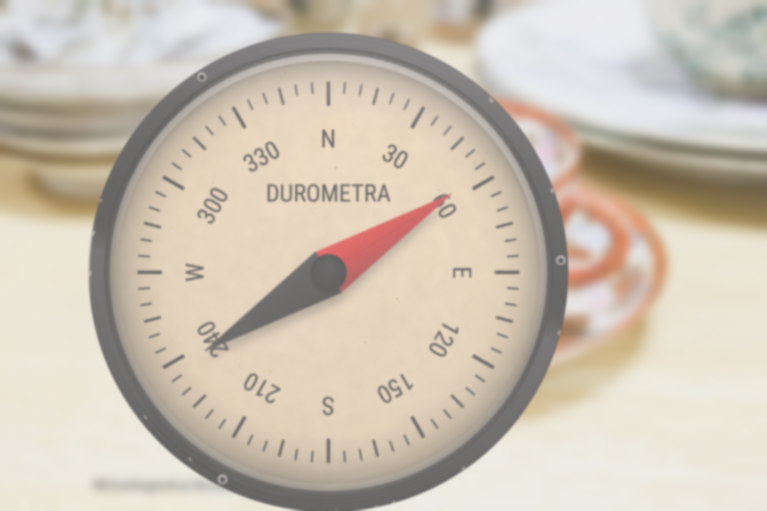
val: 57.5 °
